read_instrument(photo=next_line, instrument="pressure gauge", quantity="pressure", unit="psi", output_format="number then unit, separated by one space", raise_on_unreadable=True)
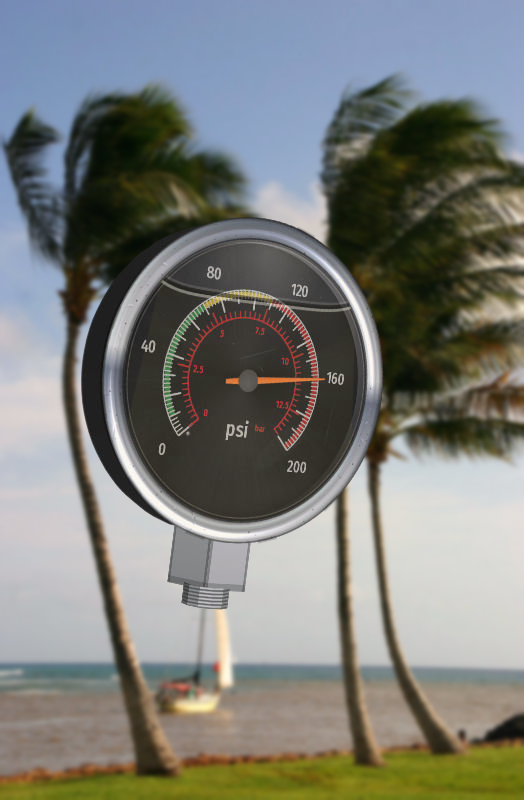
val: 160 psi
